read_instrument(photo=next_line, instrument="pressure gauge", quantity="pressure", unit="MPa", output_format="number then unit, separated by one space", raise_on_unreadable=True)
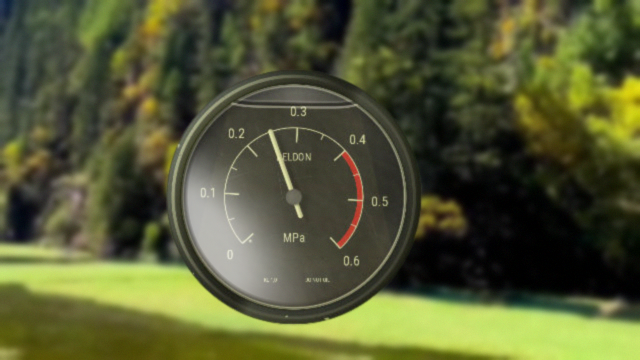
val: 0.25 MPa
